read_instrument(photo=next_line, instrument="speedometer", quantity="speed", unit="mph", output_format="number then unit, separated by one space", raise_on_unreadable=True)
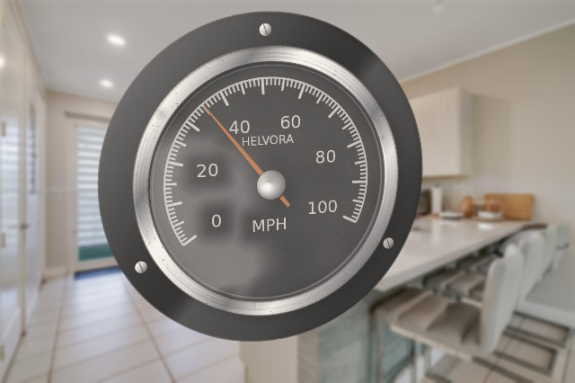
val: 35 mph
